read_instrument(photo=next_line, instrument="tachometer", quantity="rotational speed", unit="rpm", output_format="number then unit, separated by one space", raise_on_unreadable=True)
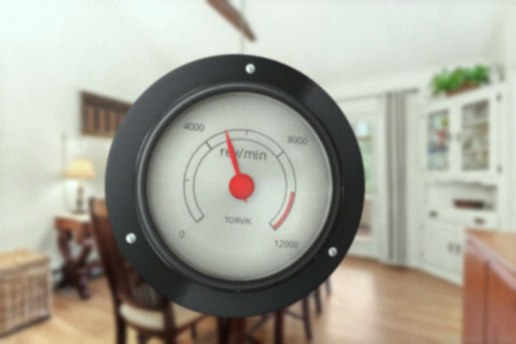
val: 5000 rpm
